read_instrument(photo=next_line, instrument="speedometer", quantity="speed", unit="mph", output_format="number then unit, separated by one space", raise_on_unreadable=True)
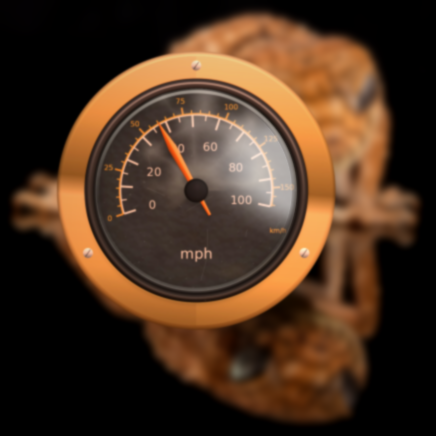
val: 37.5 mph
